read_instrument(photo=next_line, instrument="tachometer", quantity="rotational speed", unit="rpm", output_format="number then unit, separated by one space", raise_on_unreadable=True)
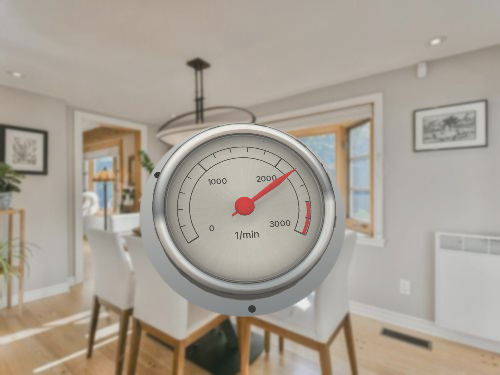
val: 2200 rpm
